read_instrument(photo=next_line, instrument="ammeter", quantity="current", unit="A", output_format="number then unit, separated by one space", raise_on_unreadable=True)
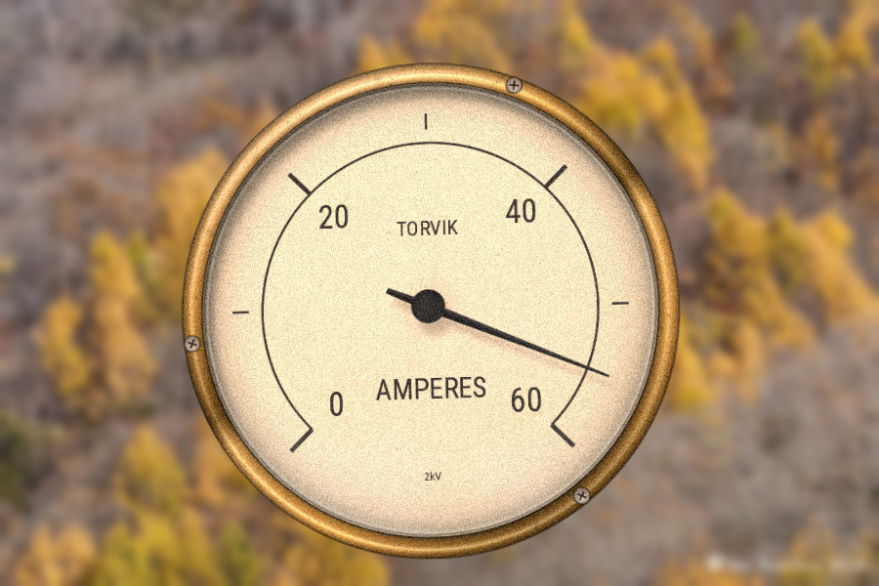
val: 55 A
